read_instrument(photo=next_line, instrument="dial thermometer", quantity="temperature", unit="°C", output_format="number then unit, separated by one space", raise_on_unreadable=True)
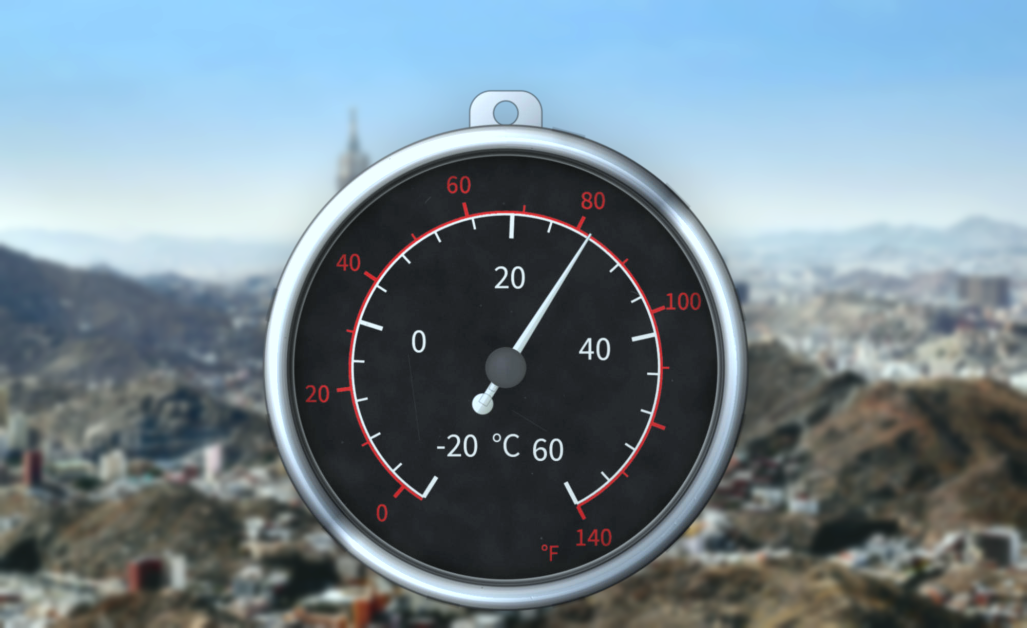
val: 28 °C
